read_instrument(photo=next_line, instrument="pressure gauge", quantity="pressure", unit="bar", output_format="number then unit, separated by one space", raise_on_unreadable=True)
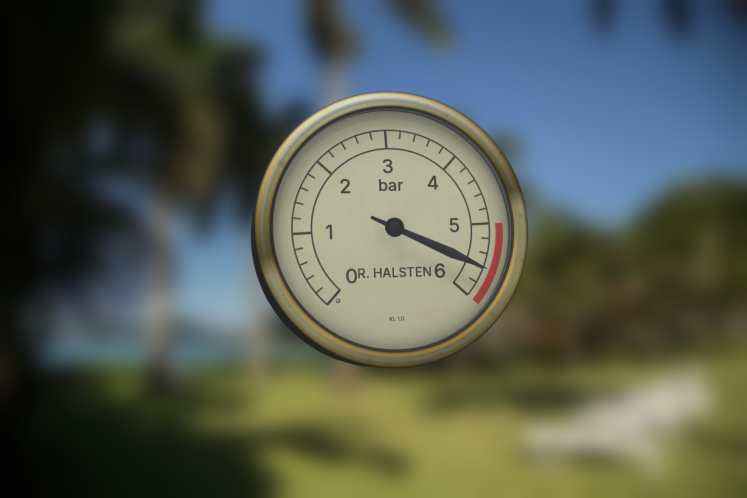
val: 5.6 bar
